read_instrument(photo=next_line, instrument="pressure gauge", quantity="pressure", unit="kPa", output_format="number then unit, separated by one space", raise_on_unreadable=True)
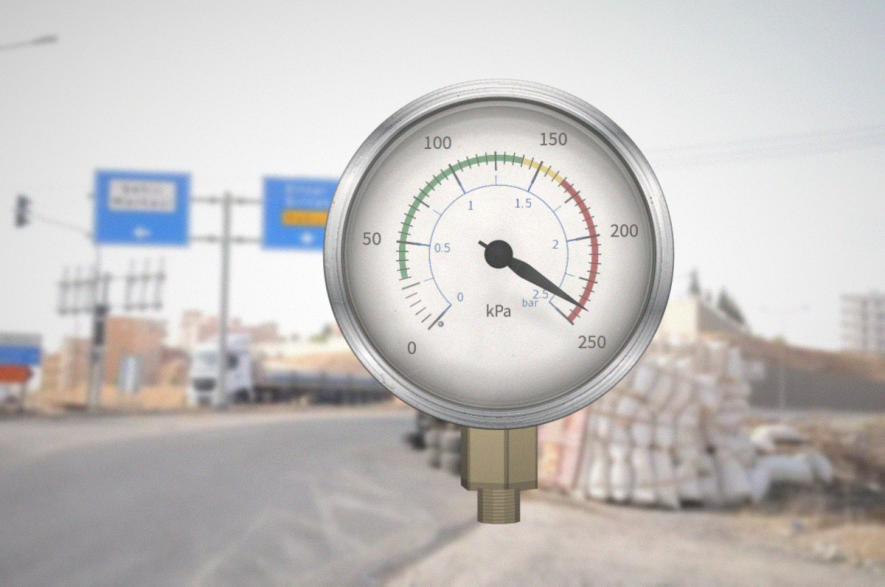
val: 240 kPa
